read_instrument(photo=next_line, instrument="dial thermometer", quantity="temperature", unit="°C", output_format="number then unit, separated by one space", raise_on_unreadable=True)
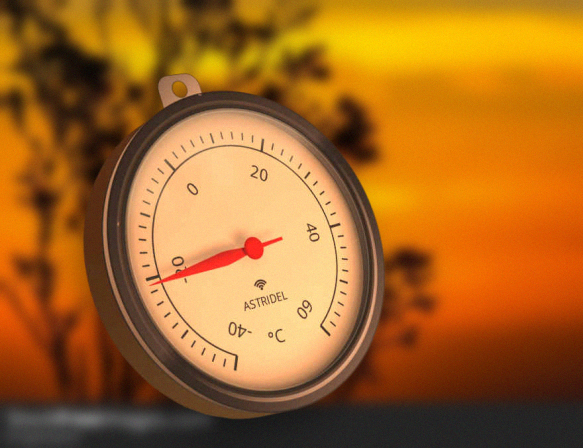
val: -21 °C
